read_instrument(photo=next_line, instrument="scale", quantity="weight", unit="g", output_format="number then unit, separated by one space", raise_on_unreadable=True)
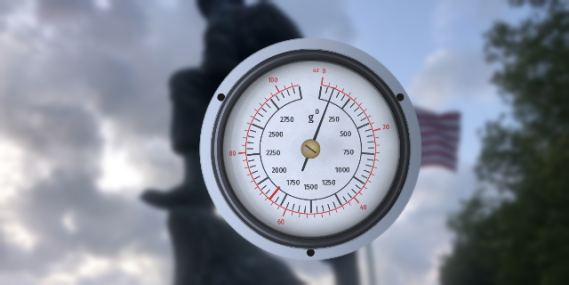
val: 100 g
